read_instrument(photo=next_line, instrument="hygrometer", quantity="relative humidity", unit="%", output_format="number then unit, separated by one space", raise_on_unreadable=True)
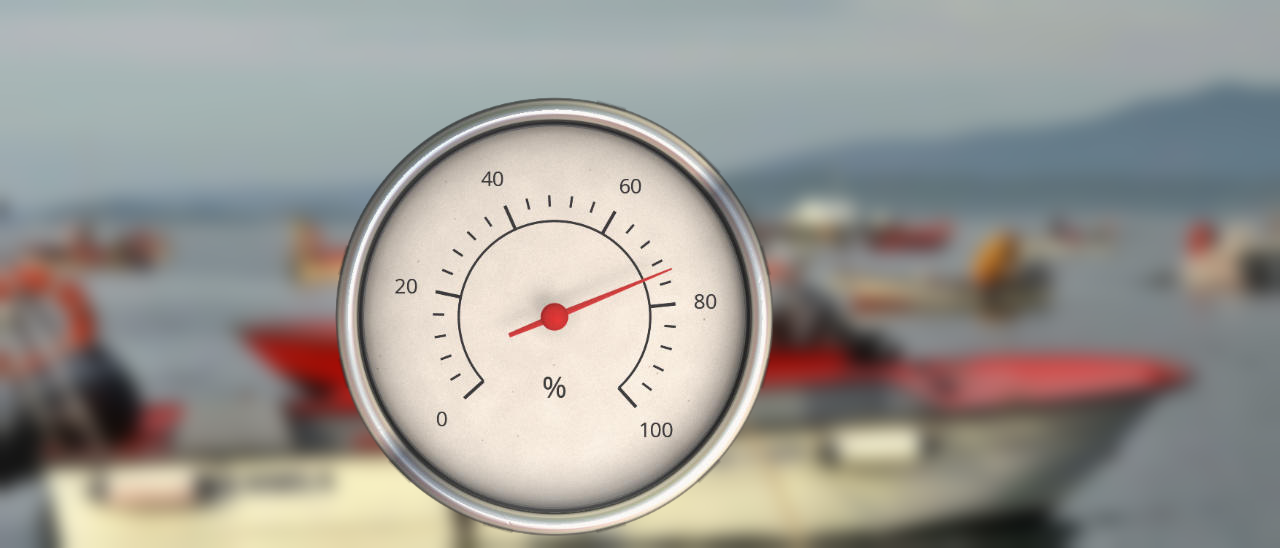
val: 74 %
